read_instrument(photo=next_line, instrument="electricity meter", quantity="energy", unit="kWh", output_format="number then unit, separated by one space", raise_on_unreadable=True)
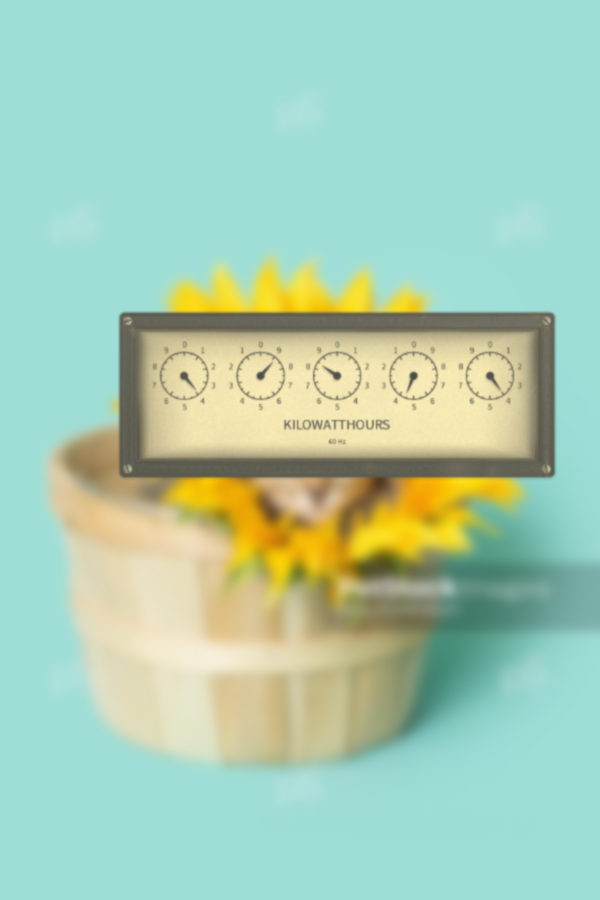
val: 38844 kWh
